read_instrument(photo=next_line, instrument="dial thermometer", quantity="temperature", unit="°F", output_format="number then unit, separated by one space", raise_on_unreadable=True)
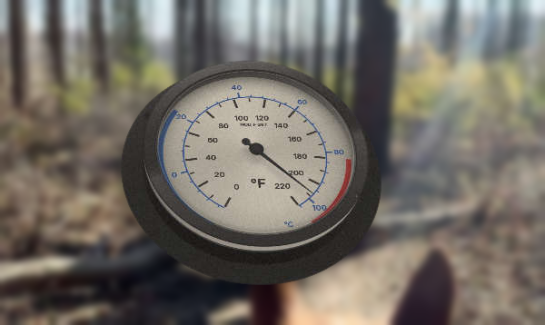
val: 210 °F
